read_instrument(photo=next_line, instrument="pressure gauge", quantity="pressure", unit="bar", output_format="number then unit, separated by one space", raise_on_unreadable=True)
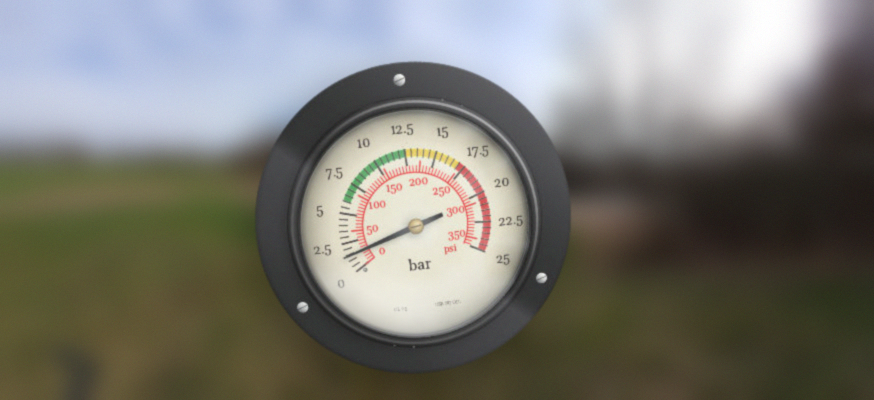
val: 1.5 bar
